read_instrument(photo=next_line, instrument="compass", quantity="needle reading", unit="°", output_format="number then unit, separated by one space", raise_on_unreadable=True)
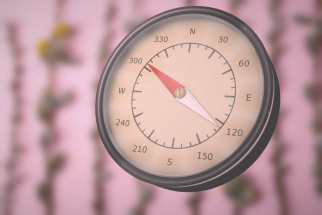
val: 305 °
